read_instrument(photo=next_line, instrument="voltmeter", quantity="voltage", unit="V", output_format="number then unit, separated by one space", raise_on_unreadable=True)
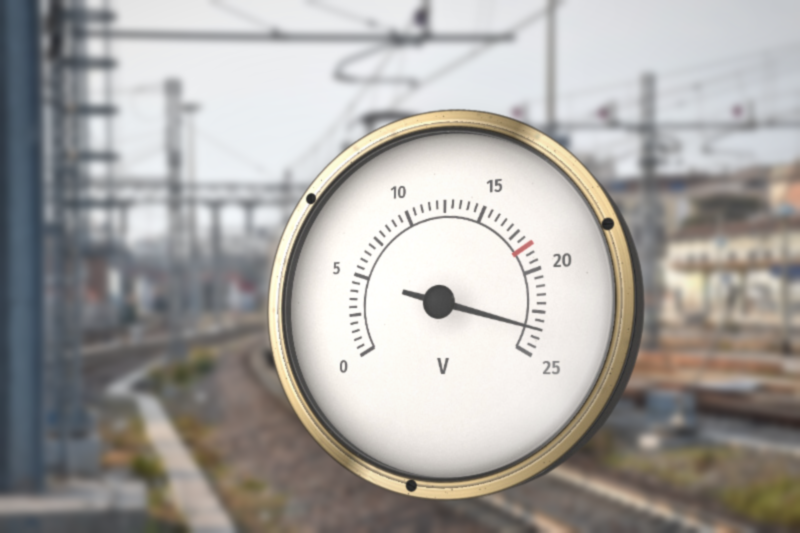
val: 23.5 V
